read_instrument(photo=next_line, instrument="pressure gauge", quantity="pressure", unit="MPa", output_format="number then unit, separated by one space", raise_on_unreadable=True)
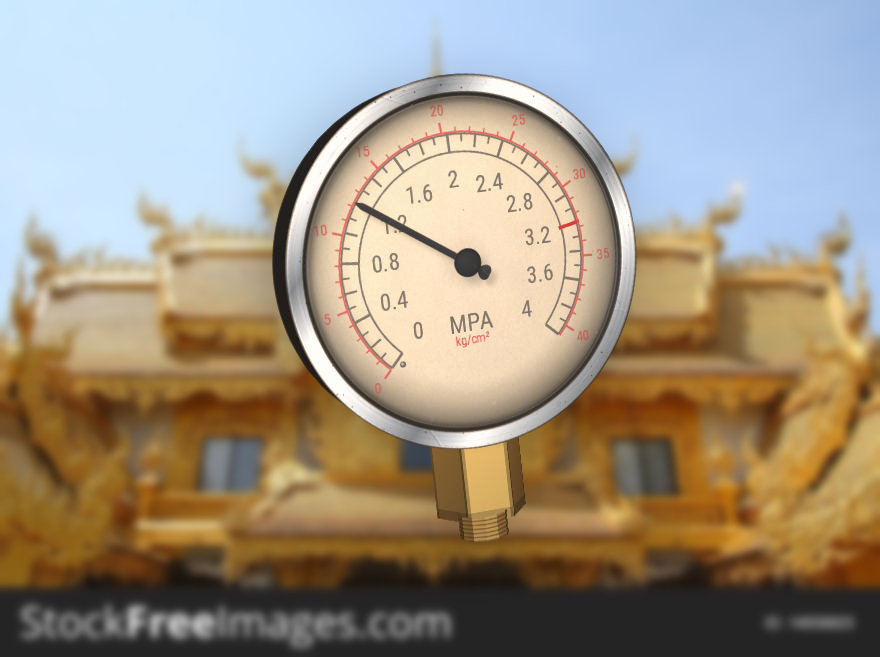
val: 1.2 MPa
